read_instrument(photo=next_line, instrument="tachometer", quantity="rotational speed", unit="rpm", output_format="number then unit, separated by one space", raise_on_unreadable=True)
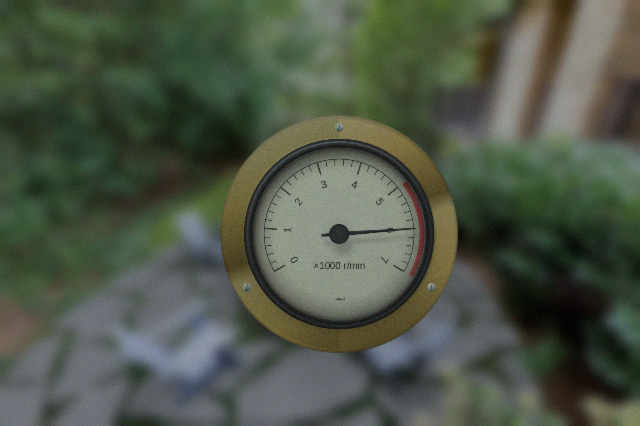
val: 6000 rpm
